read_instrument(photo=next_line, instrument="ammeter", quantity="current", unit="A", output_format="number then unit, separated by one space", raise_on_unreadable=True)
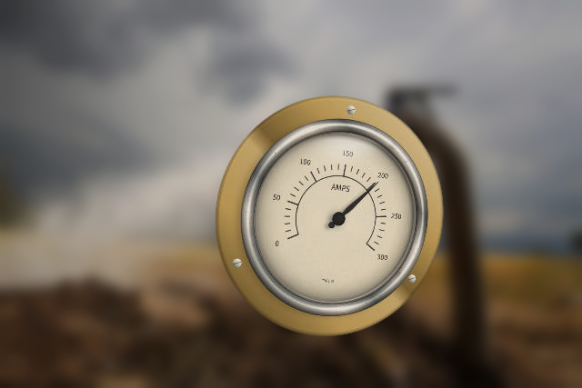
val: 200 A
